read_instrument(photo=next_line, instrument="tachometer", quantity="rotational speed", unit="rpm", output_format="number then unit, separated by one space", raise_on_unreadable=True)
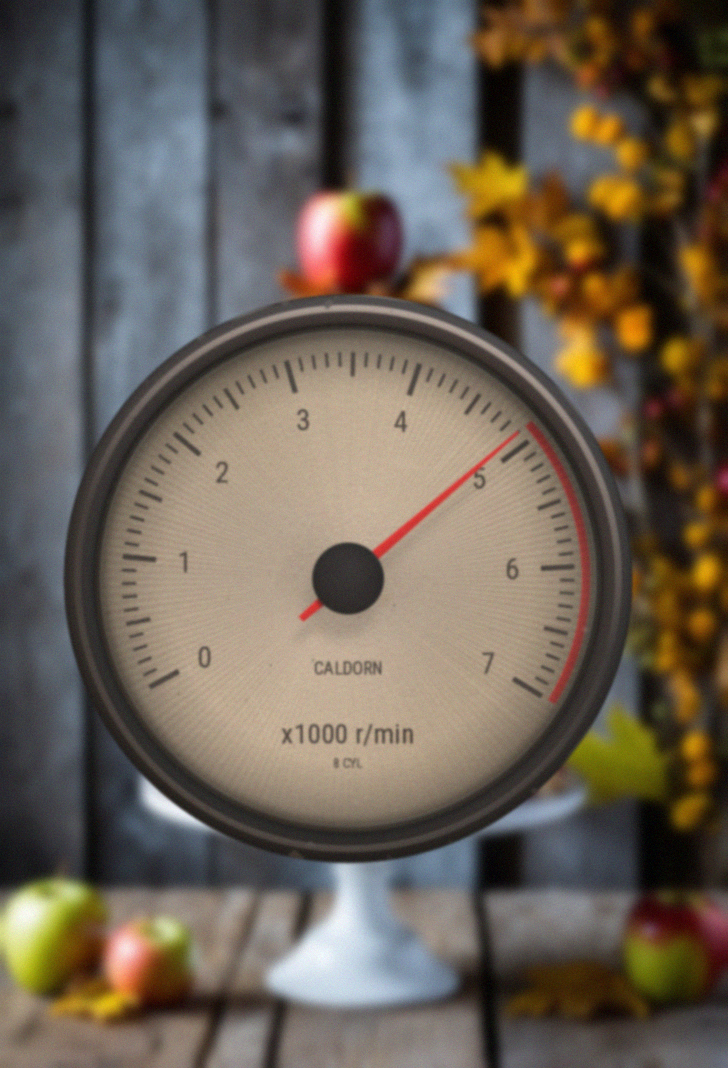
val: 4900 rpm
